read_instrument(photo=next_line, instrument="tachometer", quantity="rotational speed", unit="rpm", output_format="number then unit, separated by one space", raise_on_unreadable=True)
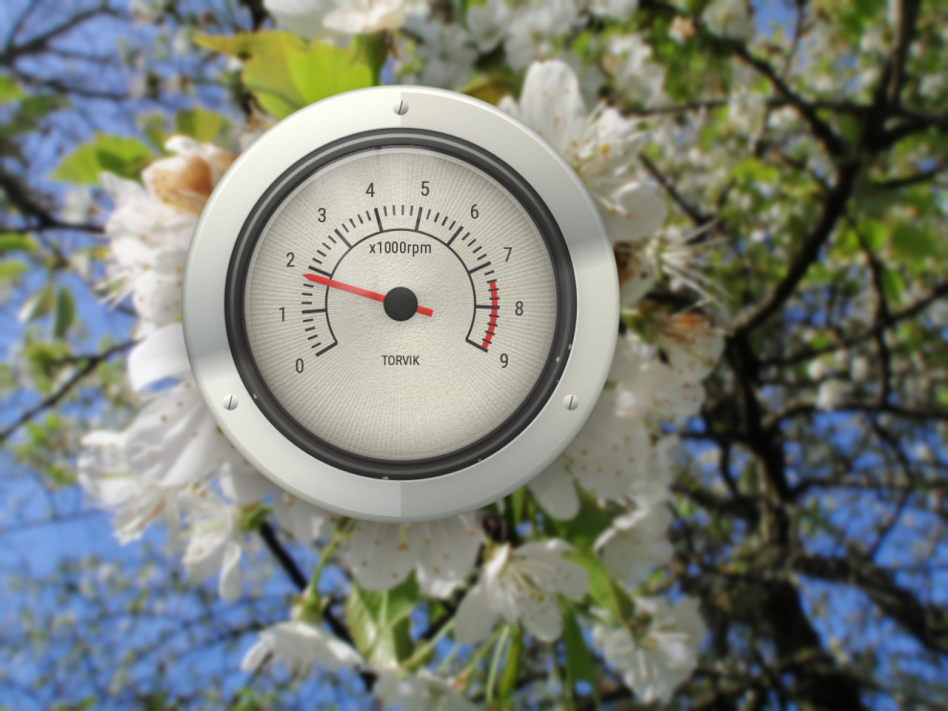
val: 1800 rpm
